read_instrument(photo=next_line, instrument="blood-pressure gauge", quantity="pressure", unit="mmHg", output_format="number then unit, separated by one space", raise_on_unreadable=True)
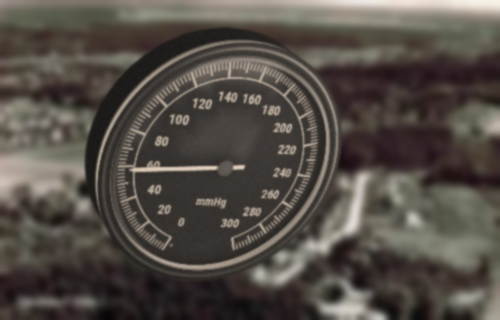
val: 60 mmHg
